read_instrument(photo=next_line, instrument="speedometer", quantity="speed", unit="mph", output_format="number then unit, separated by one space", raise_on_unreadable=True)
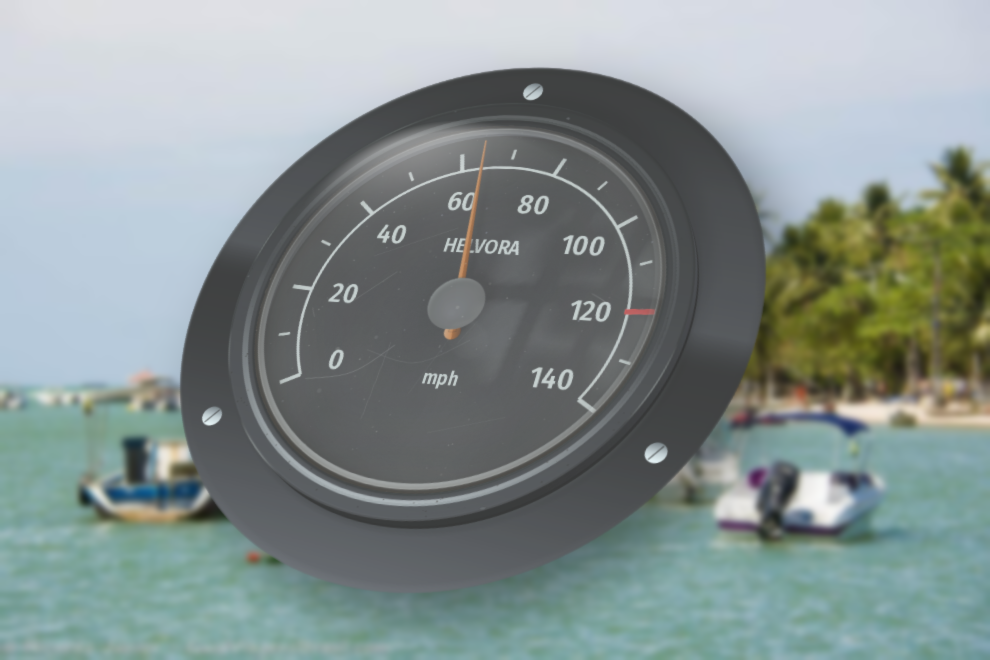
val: 65 mph
